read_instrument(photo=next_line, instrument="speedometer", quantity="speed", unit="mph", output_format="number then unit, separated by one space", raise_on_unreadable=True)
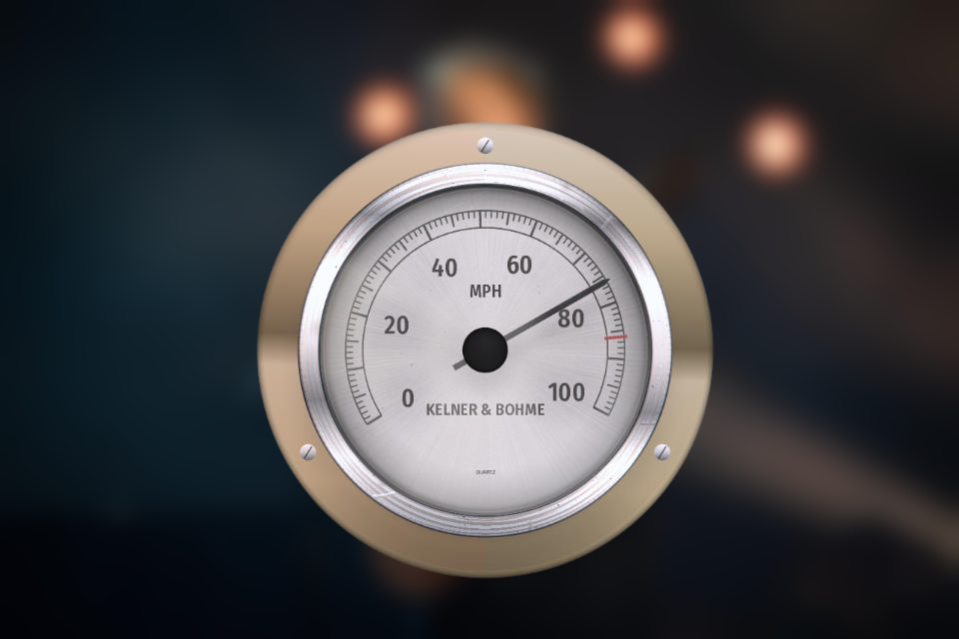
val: 76 mph
